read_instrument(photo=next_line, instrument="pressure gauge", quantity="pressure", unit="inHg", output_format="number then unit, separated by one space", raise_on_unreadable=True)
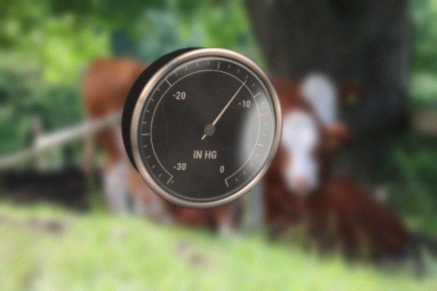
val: -12 inHg
